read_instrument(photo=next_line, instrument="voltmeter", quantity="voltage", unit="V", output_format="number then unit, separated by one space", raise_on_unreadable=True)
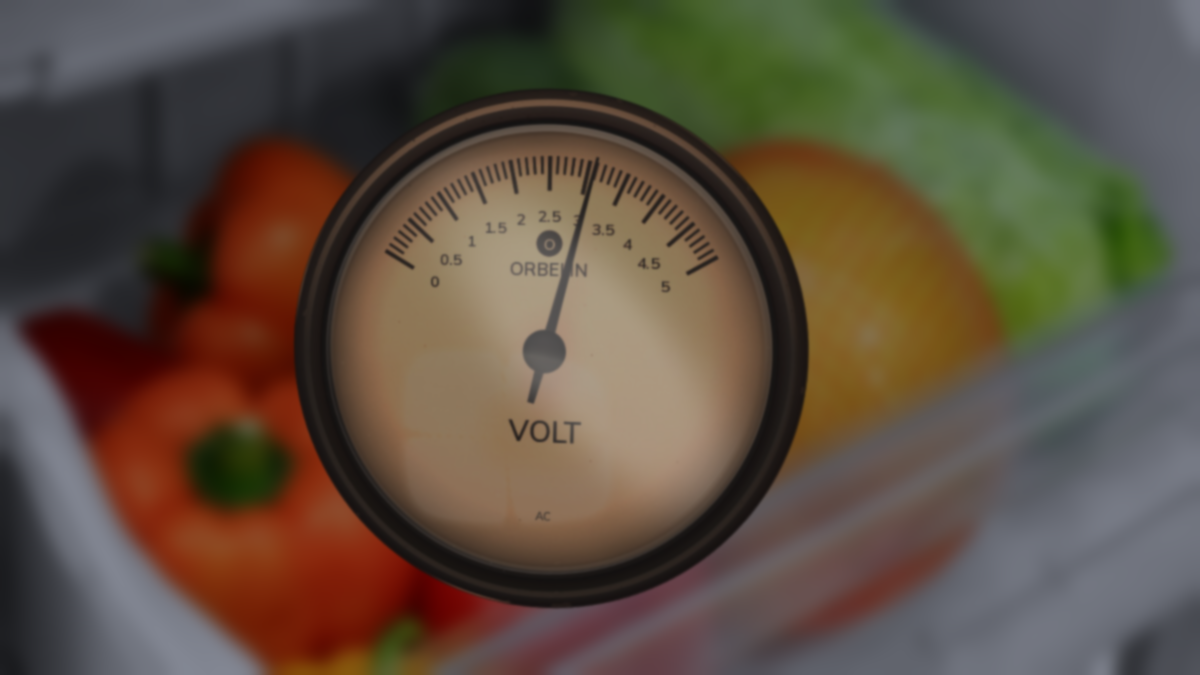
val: 3.1 V
